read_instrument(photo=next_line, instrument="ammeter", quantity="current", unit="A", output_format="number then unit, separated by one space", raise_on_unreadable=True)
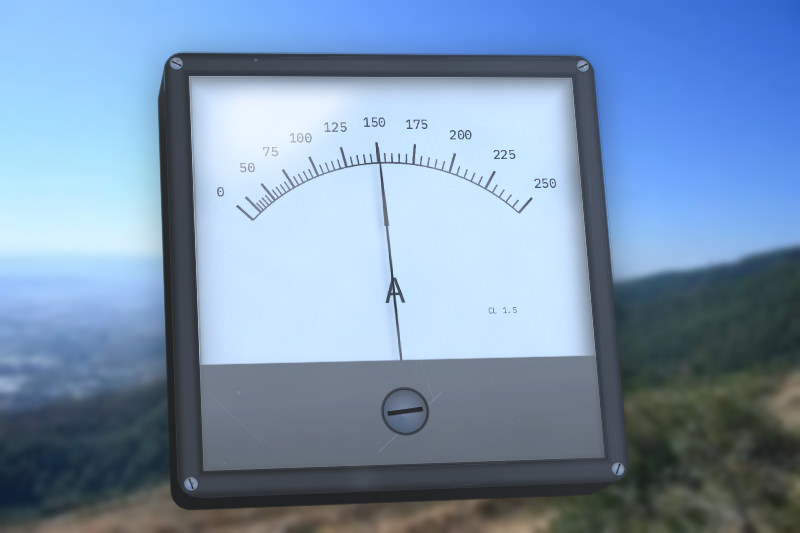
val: 150 A
